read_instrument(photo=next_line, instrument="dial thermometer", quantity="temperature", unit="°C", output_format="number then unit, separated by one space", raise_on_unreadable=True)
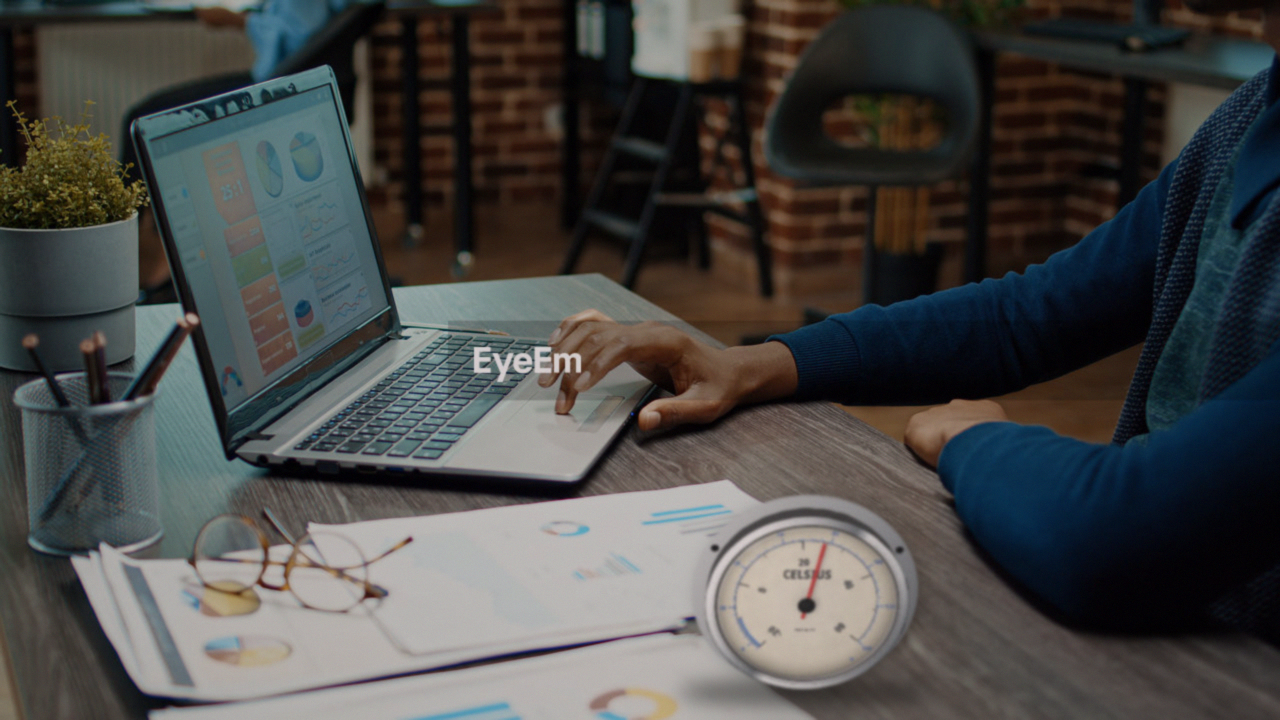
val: 25 °C
